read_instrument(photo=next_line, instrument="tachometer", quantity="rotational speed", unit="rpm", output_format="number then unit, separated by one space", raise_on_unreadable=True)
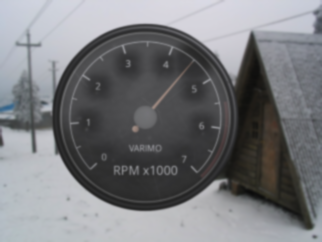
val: 4500 rpm
